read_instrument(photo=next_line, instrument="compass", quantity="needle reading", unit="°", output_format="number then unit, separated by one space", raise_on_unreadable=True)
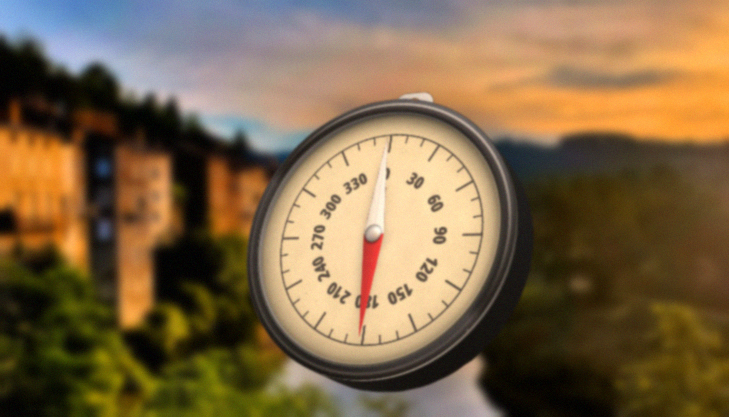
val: 180 °
